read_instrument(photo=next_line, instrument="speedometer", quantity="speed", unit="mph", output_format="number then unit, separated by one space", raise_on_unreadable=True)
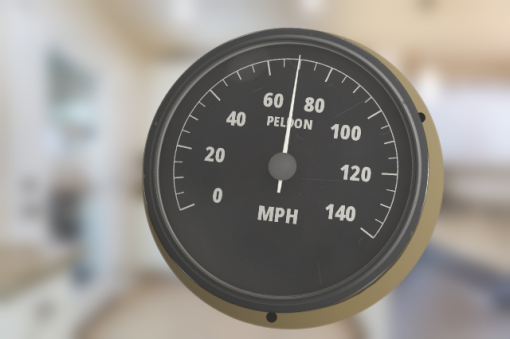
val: 70 mph
